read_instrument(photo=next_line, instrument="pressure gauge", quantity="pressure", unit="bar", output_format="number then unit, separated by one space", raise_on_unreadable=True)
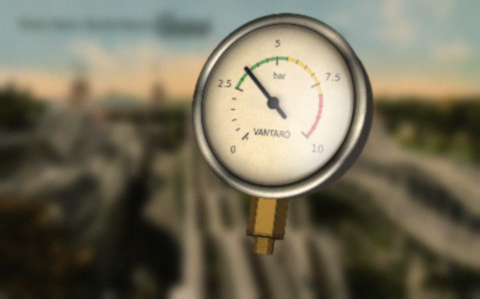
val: 3.5 bar
